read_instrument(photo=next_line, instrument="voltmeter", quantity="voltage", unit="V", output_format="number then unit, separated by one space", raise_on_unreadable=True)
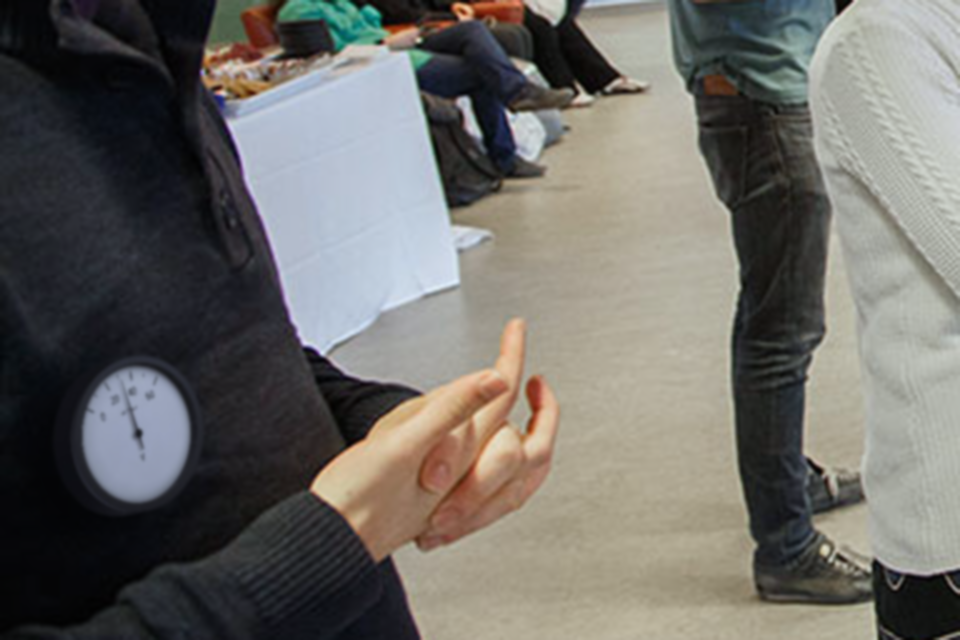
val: 30 V
